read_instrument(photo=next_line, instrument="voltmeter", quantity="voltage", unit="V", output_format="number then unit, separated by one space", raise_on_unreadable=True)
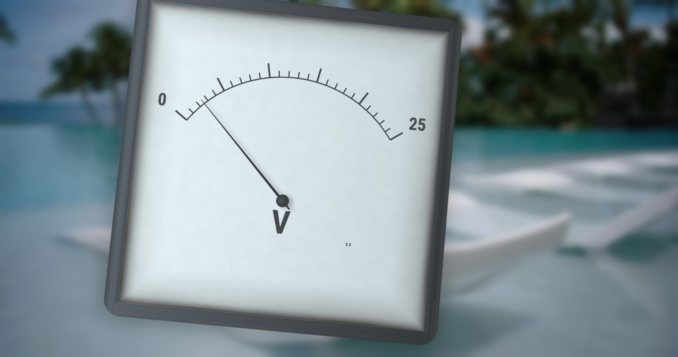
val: 2.5 V
